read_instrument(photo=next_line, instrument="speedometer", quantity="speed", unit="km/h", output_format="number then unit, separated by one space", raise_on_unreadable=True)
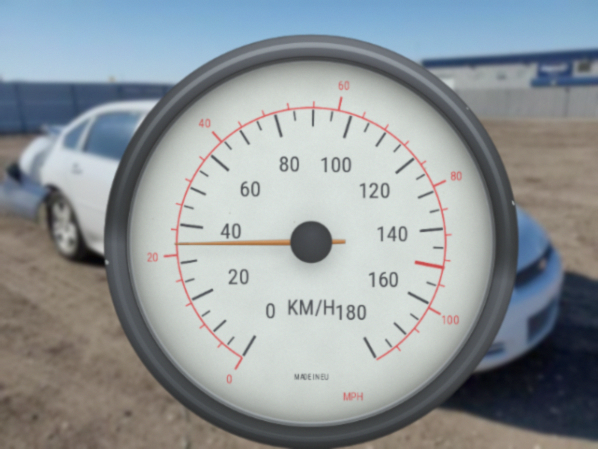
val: 35 km/h
